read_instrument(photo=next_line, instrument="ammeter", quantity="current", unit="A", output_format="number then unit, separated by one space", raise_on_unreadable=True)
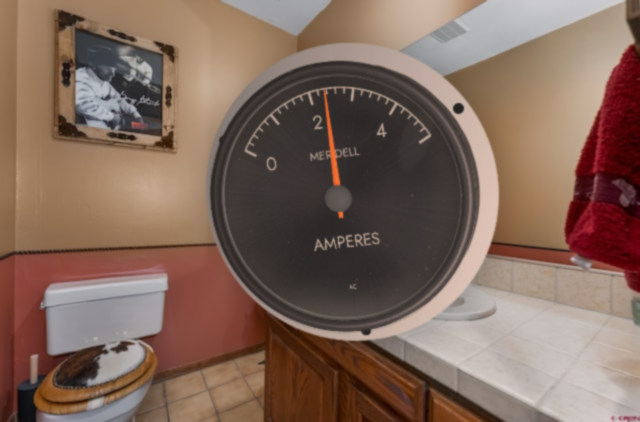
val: 2.4 A
